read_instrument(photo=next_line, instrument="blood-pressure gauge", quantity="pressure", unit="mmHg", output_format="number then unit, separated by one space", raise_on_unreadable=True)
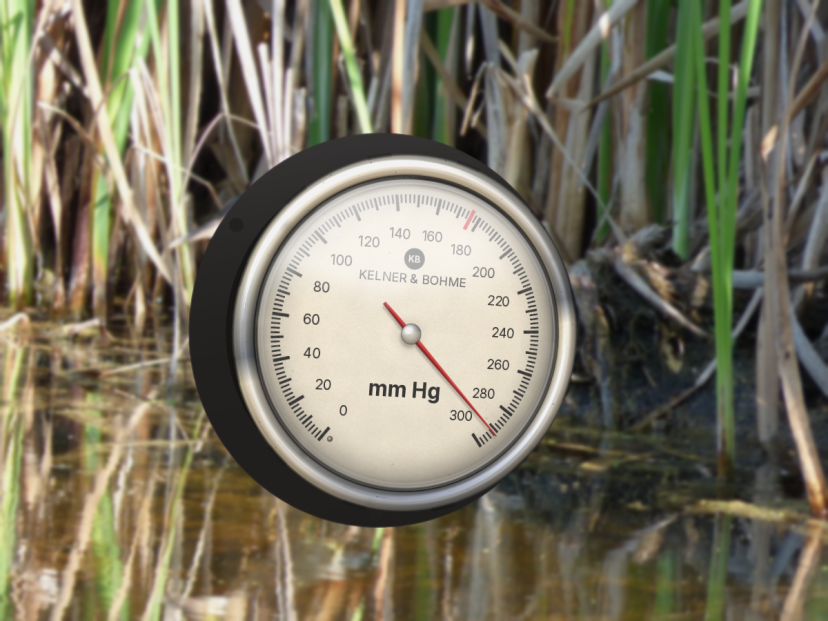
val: 292 mmHg
